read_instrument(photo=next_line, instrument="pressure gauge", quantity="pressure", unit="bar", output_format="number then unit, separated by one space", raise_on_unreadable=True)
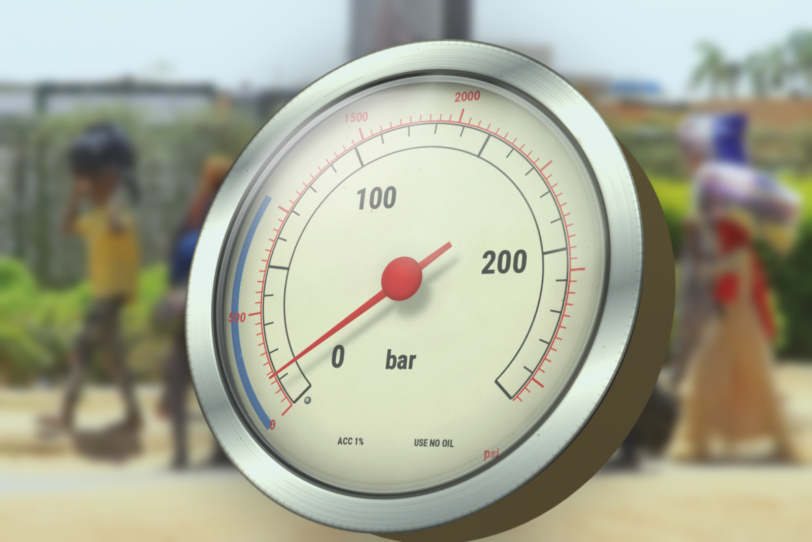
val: 10 bar
